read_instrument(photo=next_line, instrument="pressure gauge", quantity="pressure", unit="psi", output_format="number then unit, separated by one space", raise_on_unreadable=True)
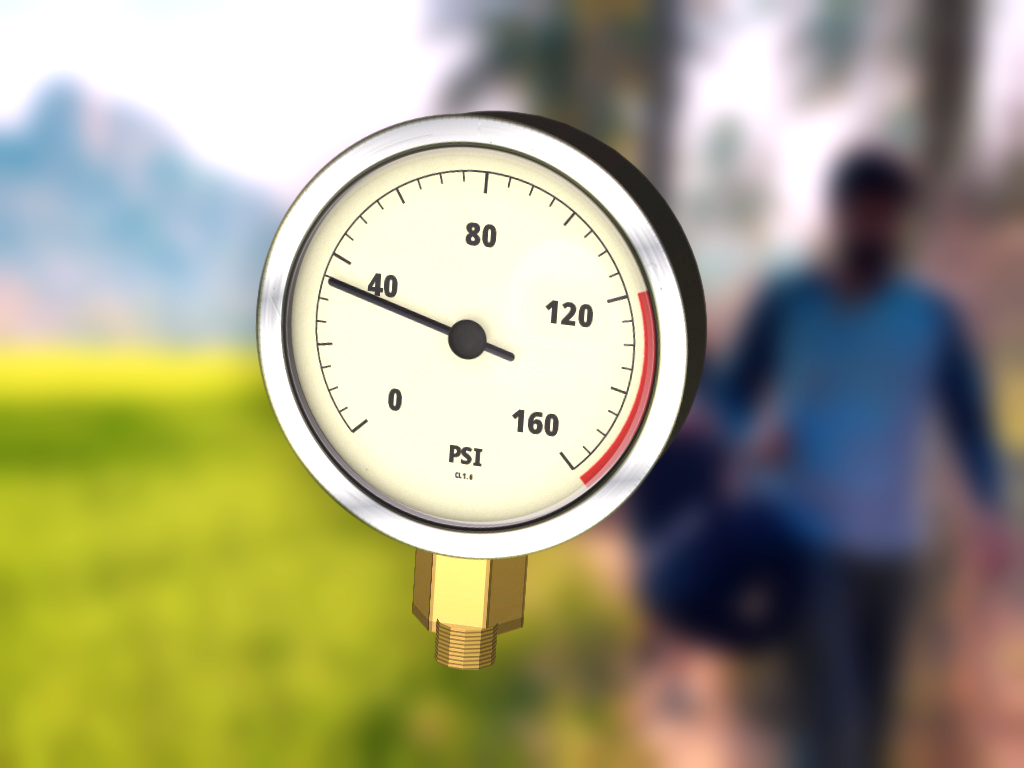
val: 35 psi
